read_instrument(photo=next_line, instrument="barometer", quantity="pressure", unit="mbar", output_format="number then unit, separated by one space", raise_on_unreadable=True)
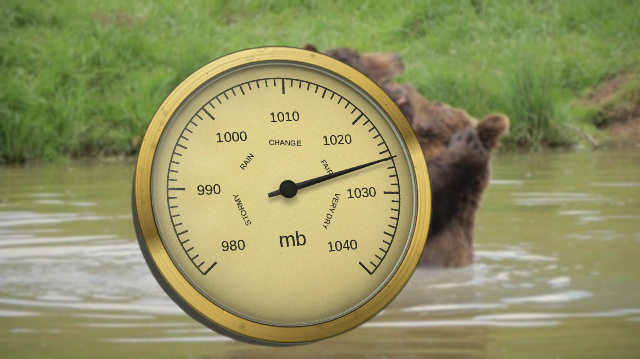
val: 1026 mbar
